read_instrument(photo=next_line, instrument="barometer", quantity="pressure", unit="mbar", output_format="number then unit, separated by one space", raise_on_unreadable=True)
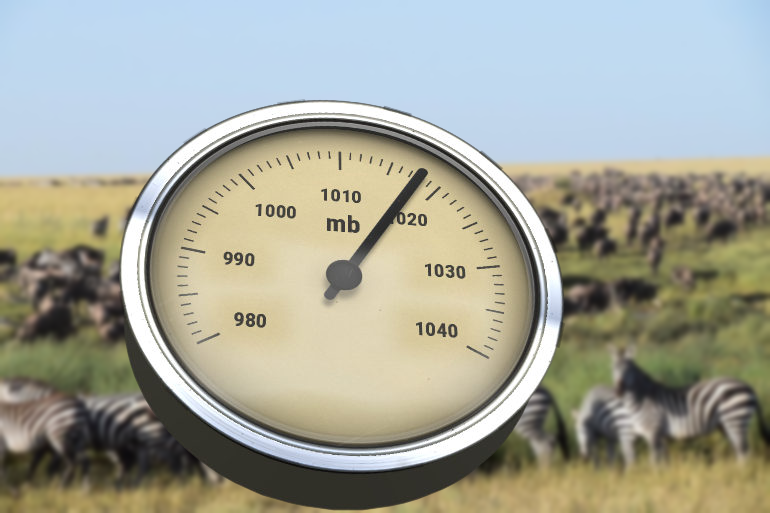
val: 1018 mbar
